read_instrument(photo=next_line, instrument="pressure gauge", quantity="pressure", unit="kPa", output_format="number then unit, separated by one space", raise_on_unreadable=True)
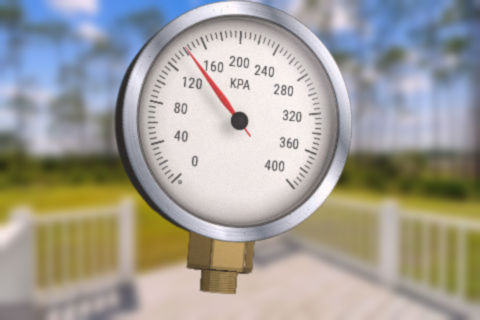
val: 140 kPa
